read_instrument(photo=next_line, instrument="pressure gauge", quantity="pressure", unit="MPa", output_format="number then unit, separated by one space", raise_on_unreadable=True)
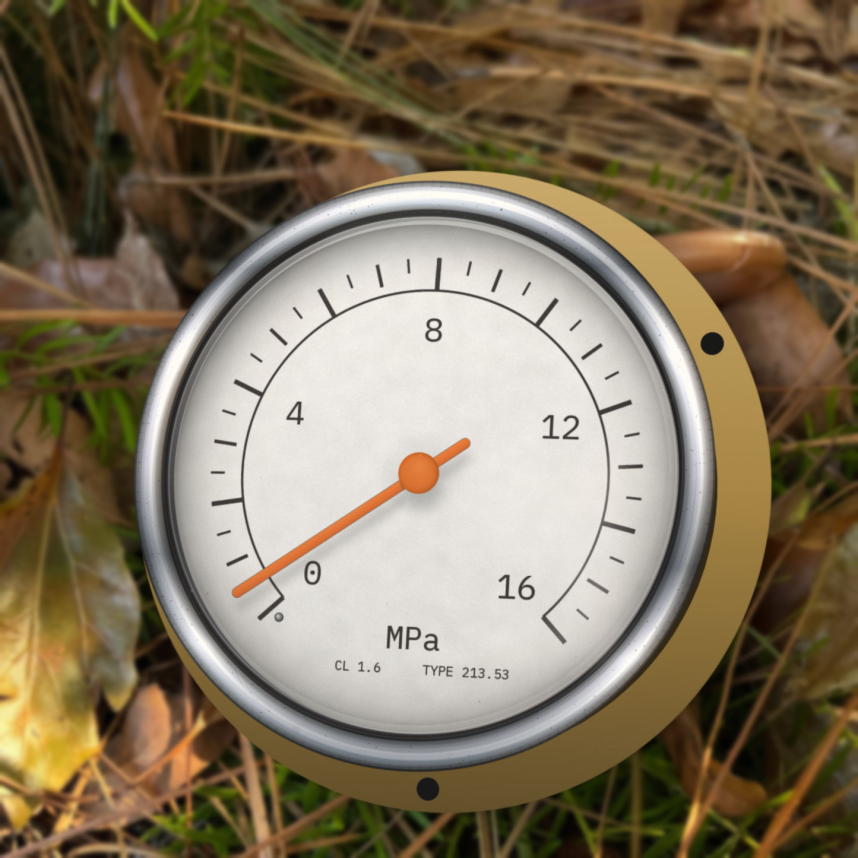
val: 0.5 MPa
